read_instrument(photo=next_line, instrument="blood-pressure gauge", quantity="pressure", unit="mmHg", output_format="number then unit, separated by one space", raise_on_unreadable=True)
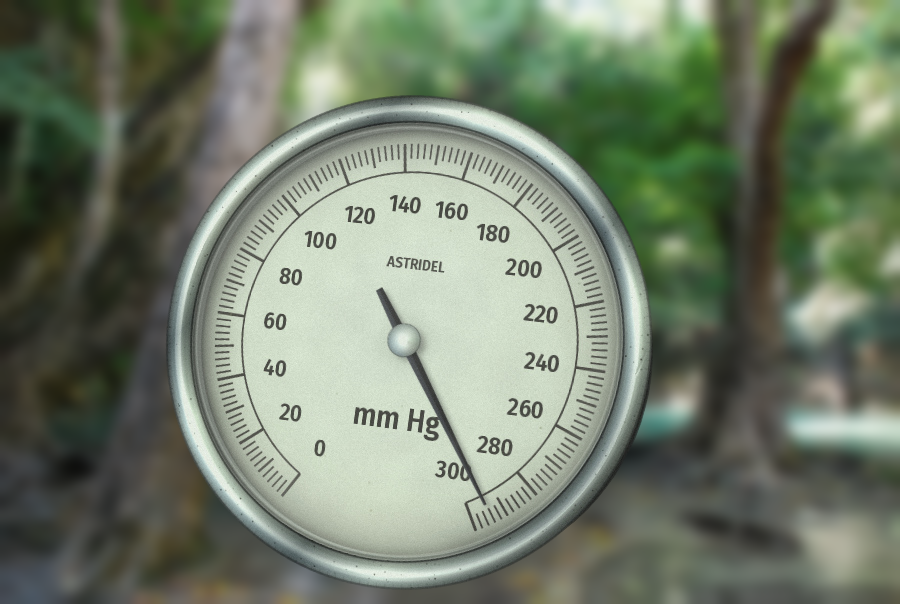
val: 294 mmHg
